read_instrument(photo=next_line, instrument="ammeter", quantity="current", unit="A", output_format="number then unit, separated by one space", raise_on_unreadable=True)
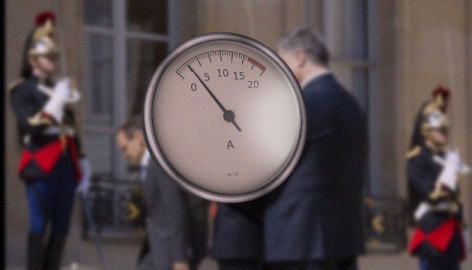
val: 2.5 A
